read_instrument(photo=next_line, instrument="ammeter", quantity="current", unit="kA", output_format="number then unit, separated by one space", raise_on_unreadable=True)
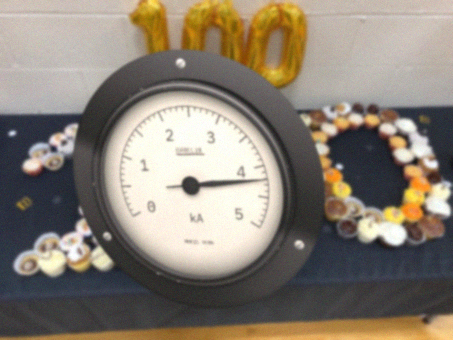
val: 4.2 kA
